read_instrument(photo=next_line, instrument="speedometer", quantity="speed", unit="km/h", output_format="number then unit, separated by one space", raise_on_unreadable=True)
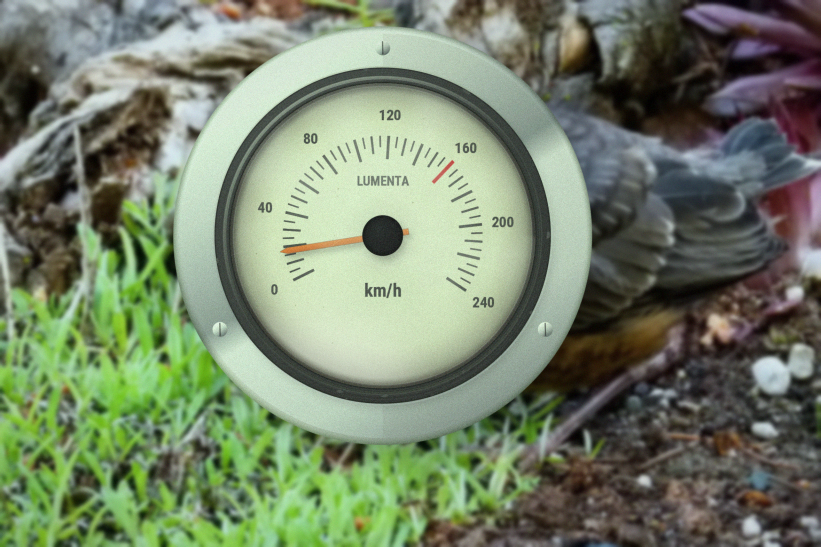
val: 17.5 km/h
